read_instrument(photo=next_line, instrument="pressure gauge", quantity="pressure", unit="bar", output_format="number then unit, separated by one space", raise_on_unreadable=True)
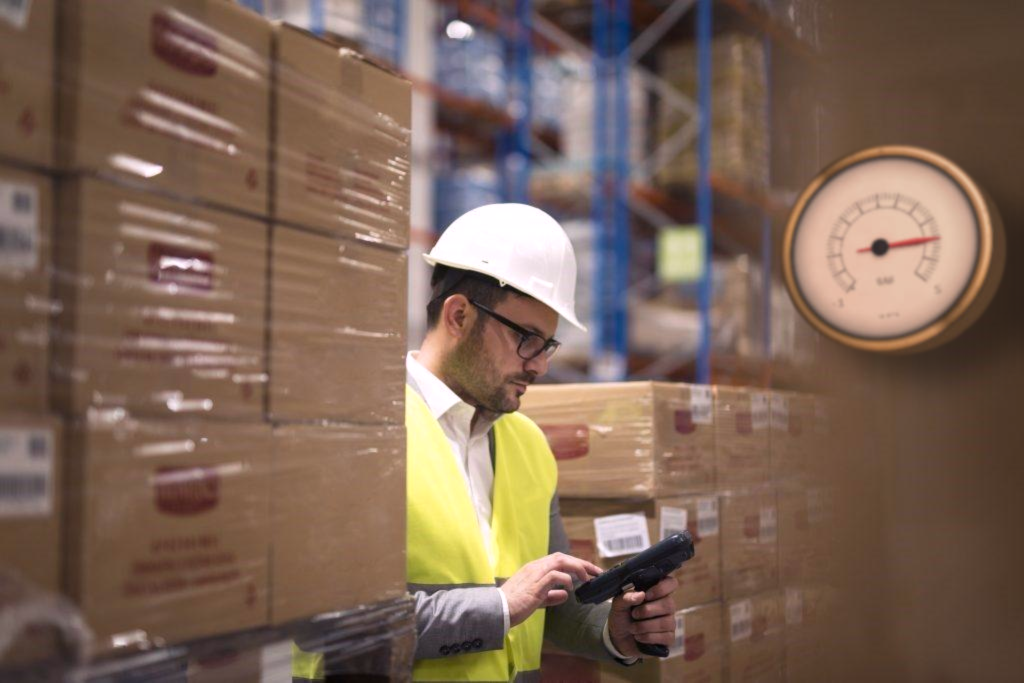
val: 4 bar
